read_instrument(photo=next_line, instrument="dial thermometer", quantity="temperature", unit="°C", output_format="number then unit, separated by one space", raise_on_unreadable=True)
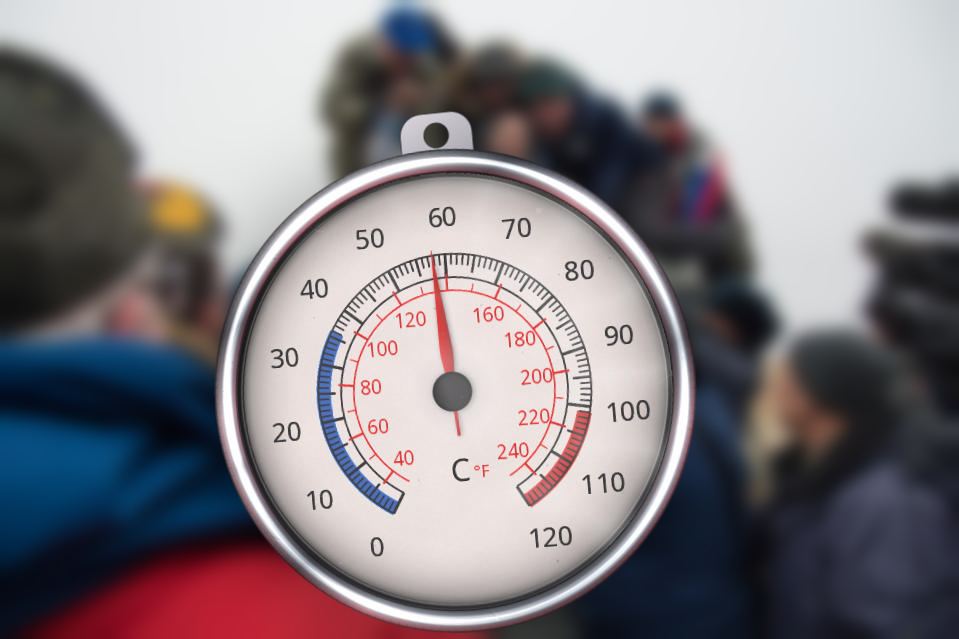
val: 58 °C
